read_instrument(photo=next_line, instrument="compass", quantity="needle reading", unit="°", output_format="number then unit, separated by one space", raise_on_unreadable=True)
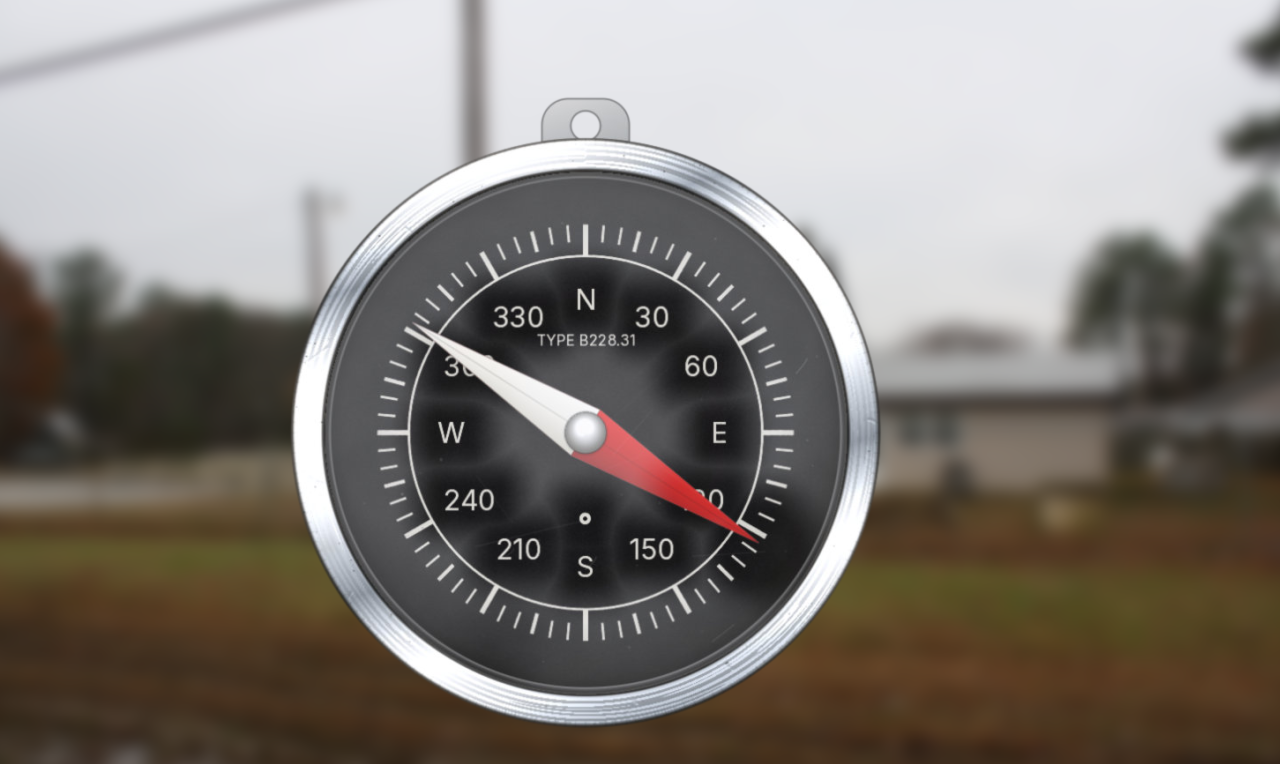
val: 122.5 °
